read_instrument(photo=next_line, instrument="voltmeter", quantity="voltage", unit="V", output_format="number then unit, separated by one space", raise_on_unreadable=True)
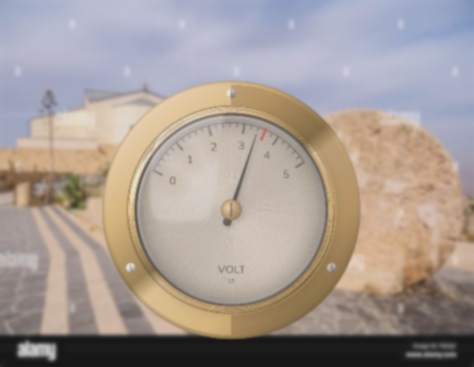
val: 3.4 V
